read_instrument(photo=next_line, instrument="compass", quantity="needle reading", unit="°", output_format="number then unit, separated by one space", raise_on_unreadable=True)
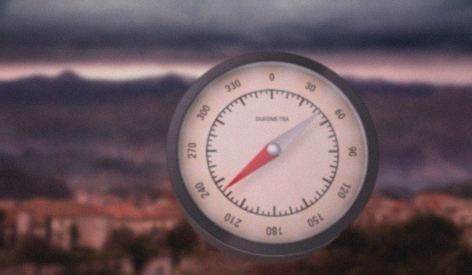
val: 230 °
